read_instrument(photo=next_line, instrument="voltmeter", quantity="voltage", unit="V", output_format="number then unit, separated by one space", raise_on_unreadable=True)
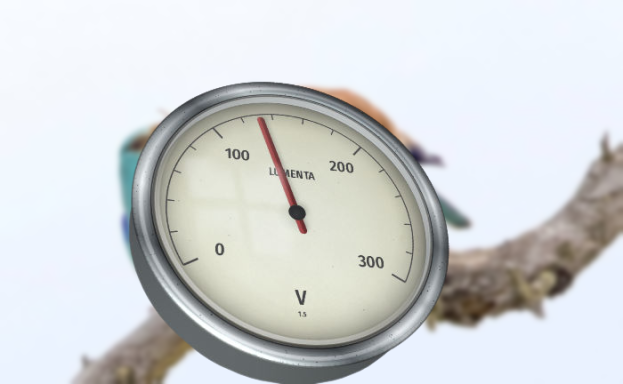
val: 130 V
